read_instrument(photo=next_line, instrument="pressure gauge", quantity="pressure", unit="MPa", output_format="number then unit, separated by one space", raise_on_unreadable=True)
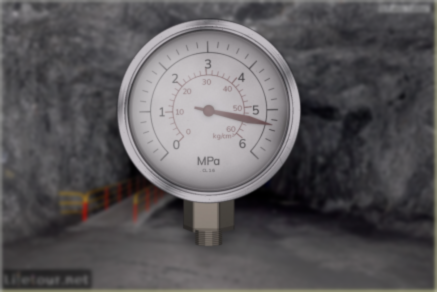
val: 5.3 MPa
